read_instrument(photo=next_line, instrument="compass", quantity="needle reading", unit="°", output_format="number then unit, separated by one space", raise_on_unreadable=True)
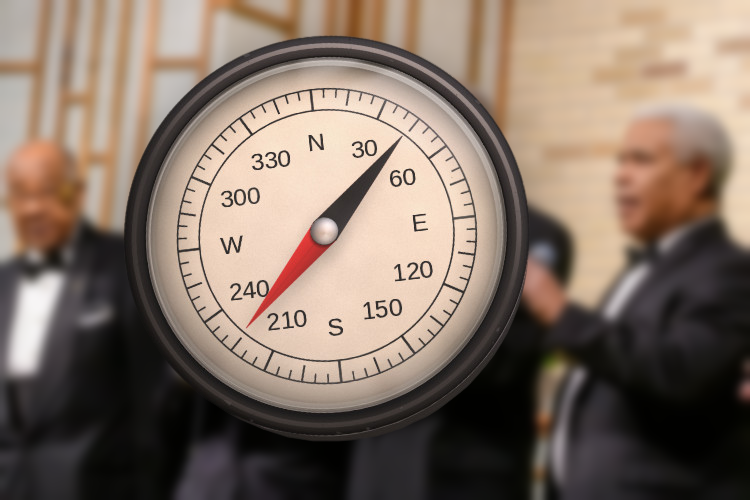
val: 225 °
